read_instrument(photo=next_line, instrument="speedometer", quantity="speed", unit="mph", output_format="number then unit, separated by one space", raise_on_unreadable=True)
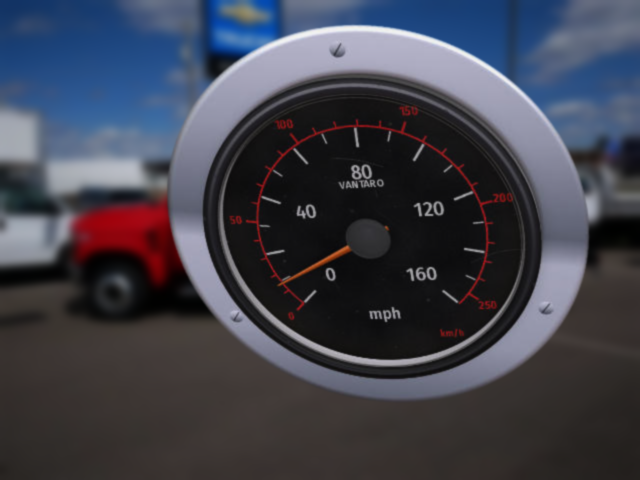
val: 10 mph
